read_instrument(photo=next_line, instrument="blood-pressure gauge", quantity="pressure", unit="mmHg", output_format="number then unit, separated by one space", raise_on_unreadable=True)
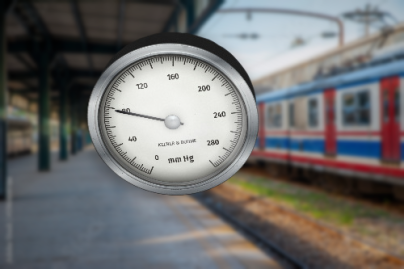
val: 80 mmHg
